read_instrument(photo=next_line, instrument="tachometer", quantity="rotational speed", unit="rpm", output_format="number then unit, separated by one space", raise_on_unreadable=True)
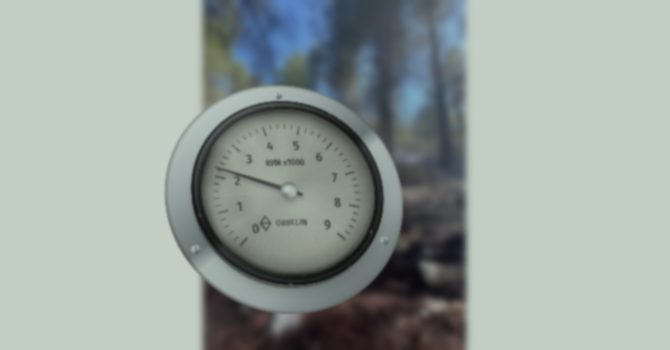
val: 2200 rpm
